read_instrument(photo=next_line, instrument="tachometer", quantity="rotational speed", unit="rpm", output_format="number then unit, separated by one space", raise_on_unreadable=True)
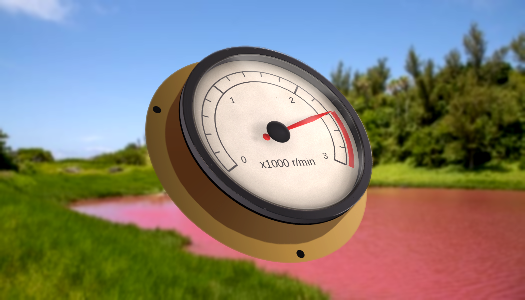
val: 2400 rpm
